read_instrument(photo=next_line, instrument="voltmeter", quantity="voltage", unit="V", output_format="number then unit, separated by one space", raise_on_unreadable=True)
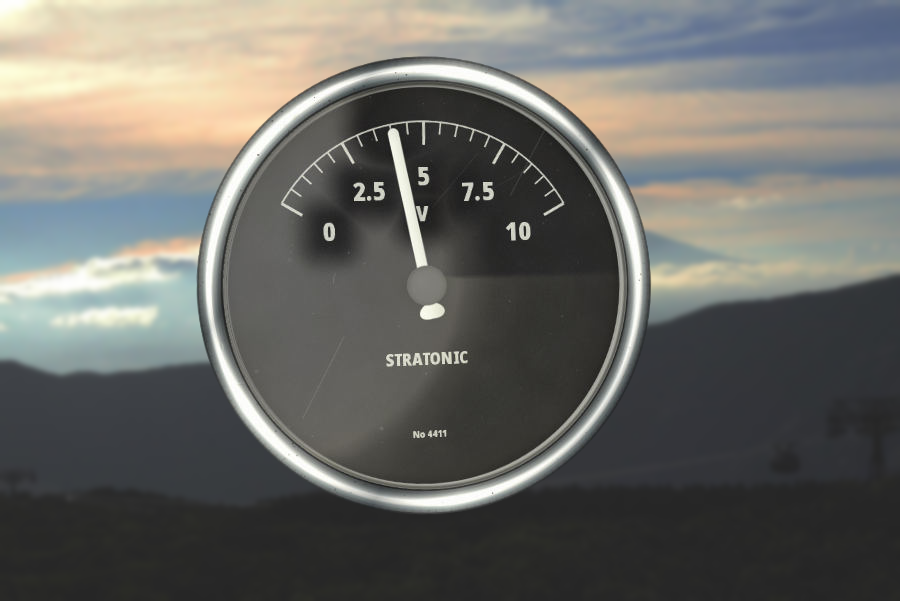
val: 4 V
